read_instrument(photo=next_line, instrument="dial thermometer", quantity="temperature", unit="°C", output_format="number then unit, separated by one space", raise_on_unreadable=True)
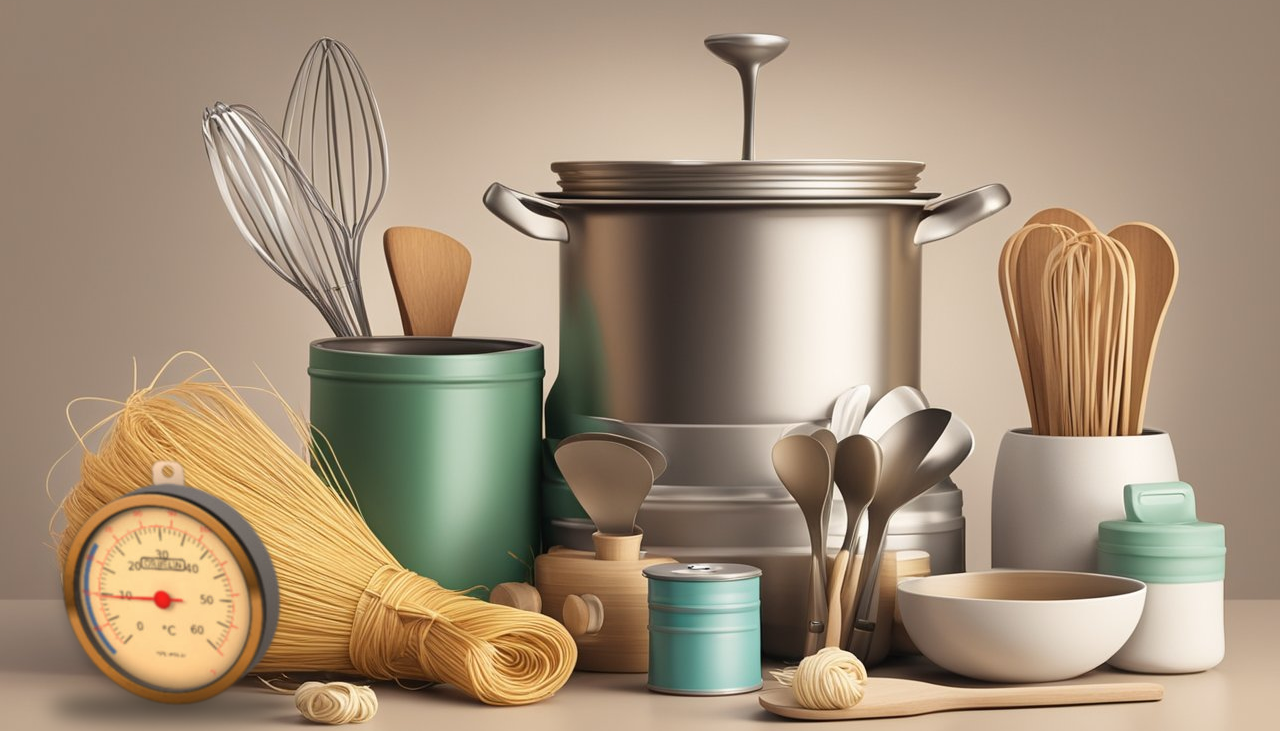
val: 10 °C
